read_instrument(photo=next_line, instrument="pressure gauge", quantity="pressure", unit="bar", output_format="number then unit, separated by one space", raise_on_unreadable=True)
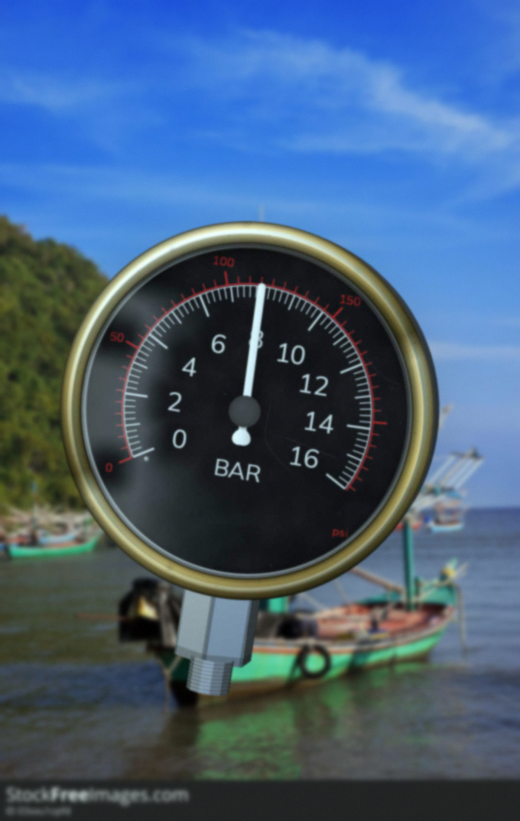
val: 8 bar
